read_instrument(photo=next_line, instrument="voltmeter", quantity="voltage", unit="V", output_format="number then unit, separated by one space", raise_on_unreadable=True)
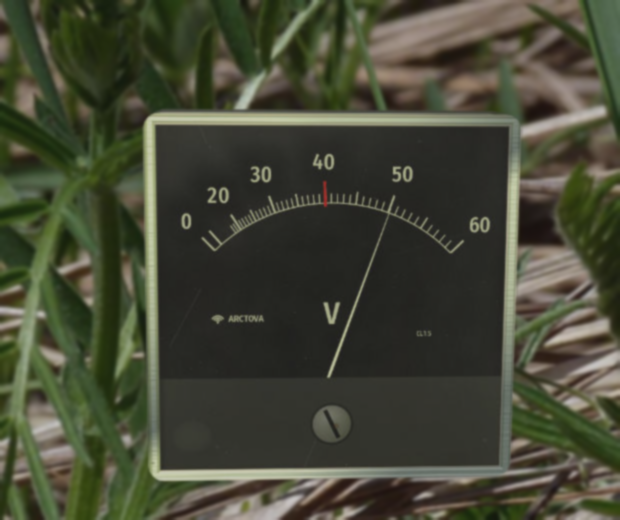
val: 50 V
